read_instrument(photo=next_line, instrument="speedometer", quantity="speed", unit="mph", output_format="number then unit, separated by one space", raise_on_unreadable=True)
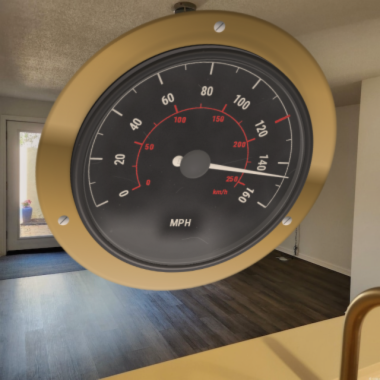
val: 145 mph
